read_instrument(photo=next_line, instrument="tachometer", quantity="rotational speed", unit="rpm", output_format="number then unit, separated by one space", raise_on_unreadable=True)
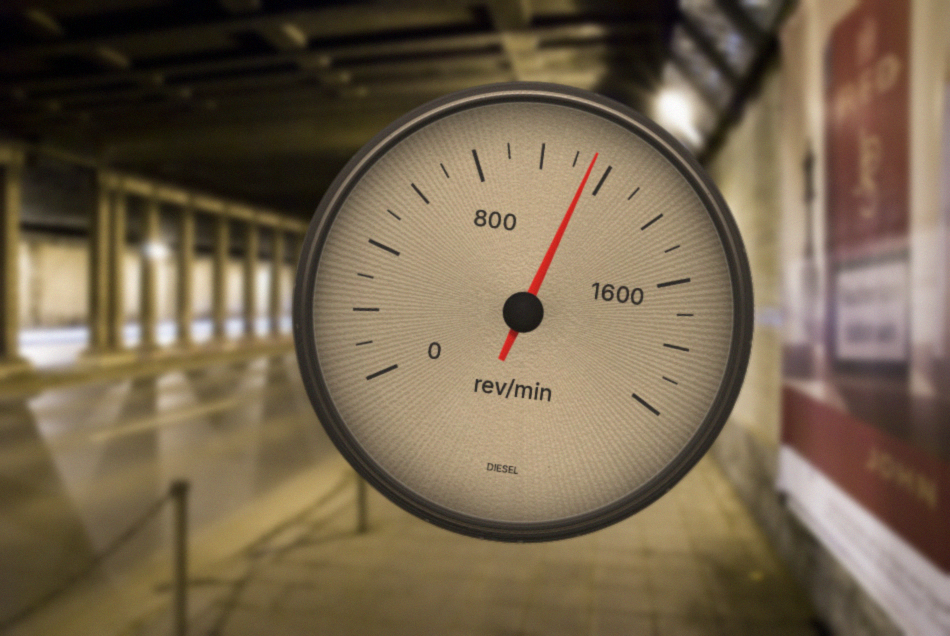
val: 1150 rpm
